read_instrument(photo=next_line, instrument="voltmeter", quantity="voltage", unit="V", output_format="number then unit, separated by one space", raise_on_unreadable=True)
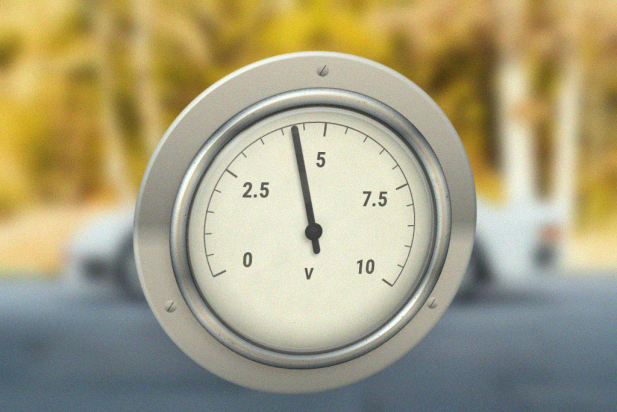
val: 4.25 V
